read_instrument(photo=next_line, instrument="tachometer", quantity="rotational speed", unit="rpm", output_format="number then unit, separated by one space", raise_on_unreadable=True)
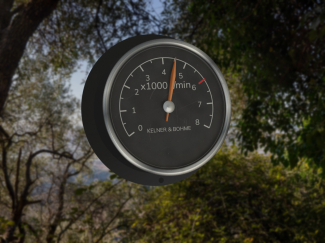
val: 4500 rpm
